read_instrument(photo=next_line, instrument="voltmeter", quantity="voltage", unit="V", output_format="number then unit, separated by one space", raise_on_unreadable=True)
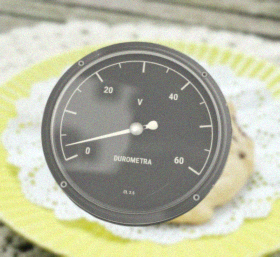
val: 2.5 V
